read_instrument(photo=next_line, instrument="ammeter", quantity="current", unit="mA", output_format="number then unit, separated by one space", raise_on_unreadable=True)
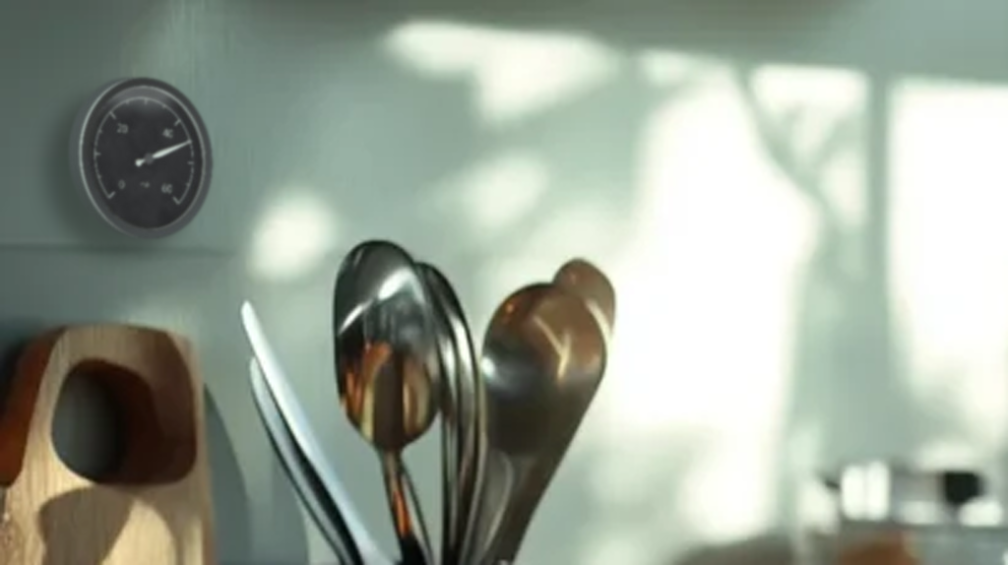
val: 45 mA
